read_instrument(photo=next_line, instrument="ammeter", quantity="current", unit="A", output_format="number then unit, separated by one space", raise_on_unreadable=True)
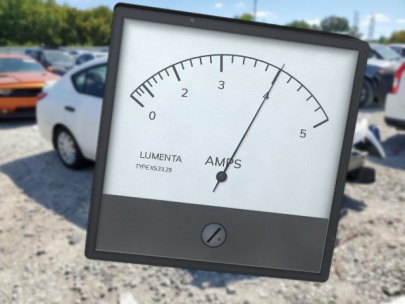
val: 4 A
